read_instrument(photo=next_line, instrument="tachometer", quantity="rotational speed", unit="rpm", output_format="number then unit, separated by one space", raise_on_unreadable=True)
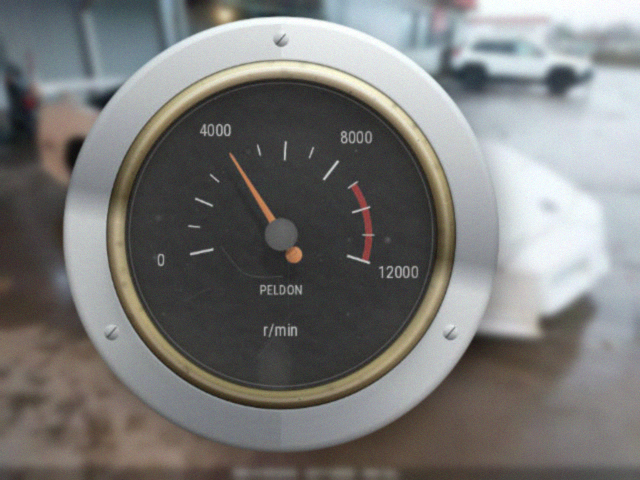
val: 4000 rpm
